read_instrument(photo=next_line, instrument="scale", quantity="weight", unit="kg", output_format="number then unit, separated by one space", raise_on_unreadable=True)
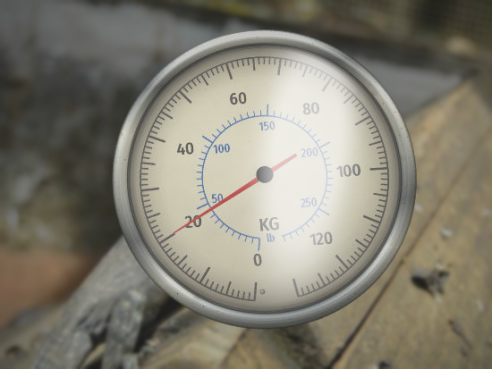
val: 20 kg
